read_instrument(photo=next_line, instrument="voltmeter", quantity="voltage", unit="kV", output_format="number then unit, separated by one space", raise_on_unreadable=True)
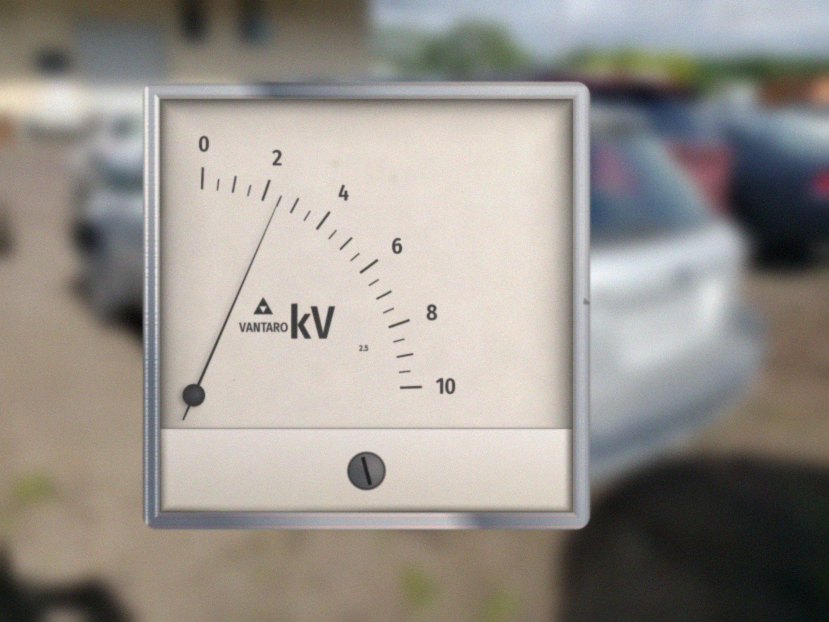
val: 2.5 kV
